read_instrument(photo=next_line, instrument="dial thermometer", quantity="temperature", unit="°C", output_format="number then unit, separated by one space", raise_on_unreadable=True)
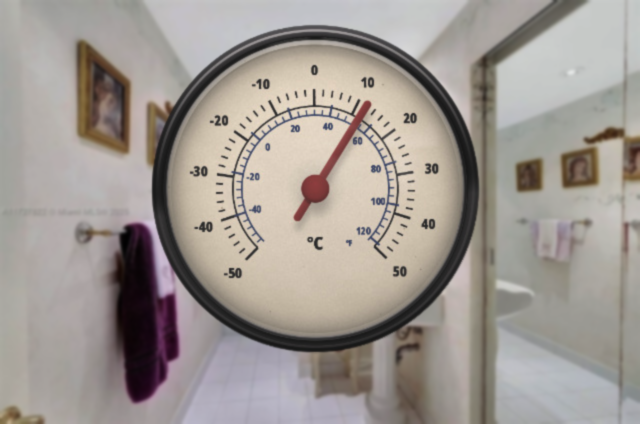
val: 12 °C
